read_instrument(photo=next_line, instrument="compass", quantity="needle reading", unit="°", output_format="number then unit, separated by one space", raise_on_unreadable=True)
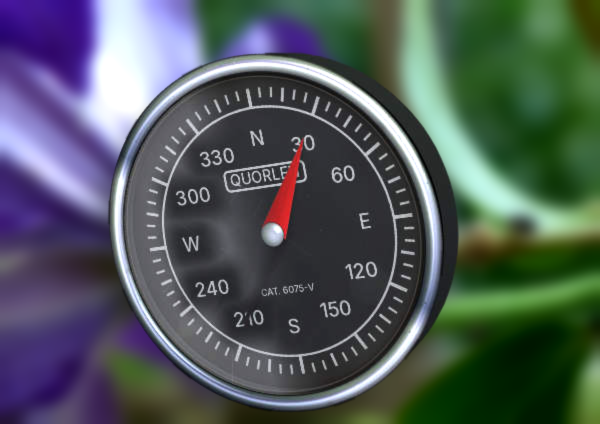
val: 30 °
